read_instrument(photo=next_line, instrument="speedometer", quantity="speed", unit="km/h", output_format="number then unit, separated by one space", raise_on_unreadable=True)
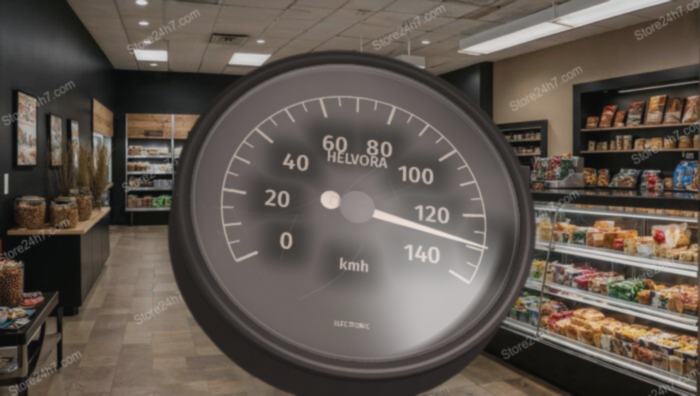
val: 130 km/h
